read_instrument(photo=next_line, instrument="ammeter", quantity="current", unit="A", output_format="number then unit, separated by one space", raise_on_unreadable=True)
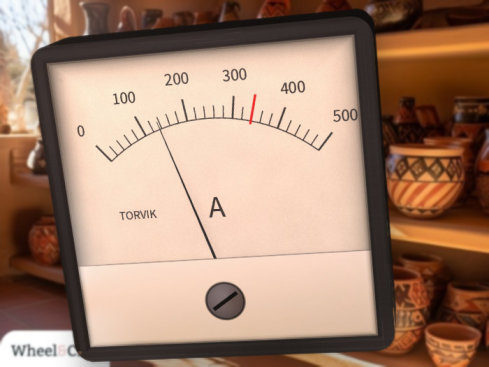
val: 140 A
